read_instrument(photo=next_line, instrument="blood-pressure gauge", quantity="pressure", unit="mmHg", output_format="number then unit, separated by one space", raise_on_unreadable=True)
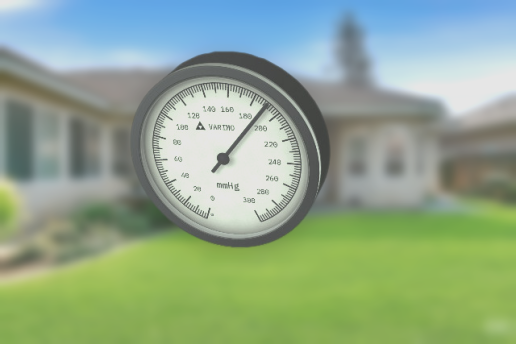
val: 190 mmHg
